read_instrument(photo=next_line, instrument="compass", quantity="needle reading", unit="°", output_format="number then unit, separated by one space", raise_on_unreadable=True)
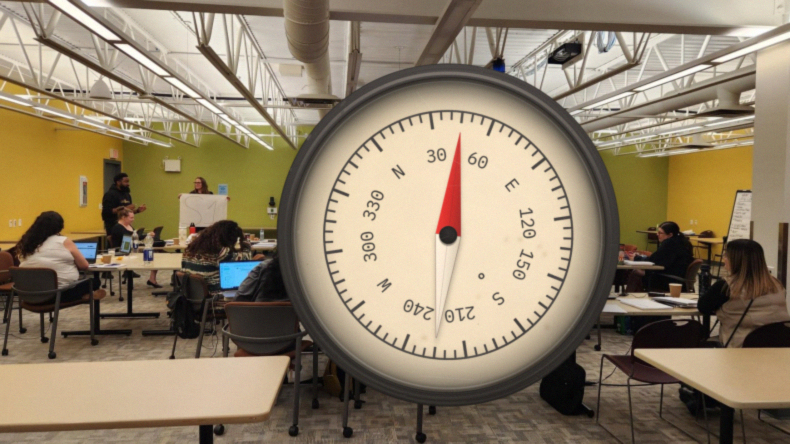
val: 45 °
